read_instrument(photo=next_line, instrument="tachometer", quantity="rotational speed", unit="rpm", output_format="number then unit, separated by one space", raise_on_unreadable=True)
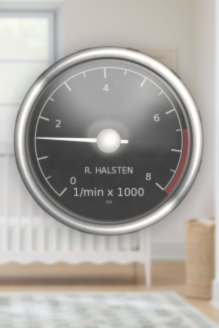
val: 1500 rpm
